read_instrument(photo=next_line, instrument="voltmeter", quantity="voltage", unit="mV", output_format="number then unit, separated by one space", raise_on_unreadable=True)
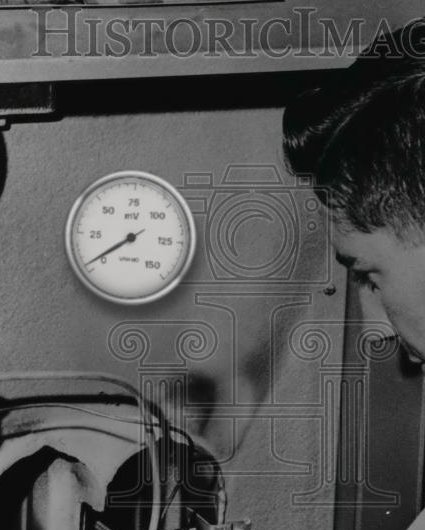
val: 5 mV
